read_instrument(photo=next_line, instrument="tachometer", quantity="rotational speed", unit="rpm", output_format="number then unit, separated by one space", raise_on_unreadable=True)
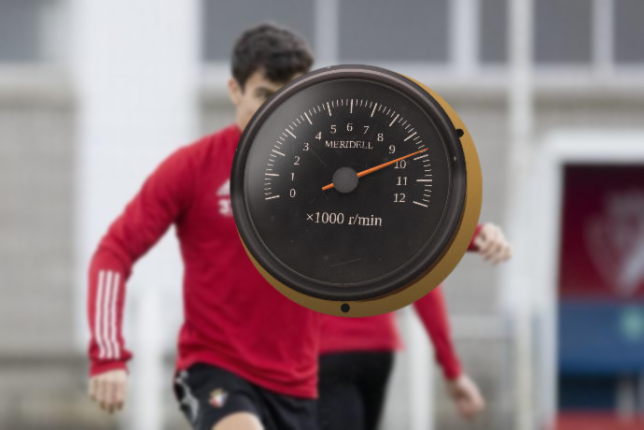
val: 9800 rpm
